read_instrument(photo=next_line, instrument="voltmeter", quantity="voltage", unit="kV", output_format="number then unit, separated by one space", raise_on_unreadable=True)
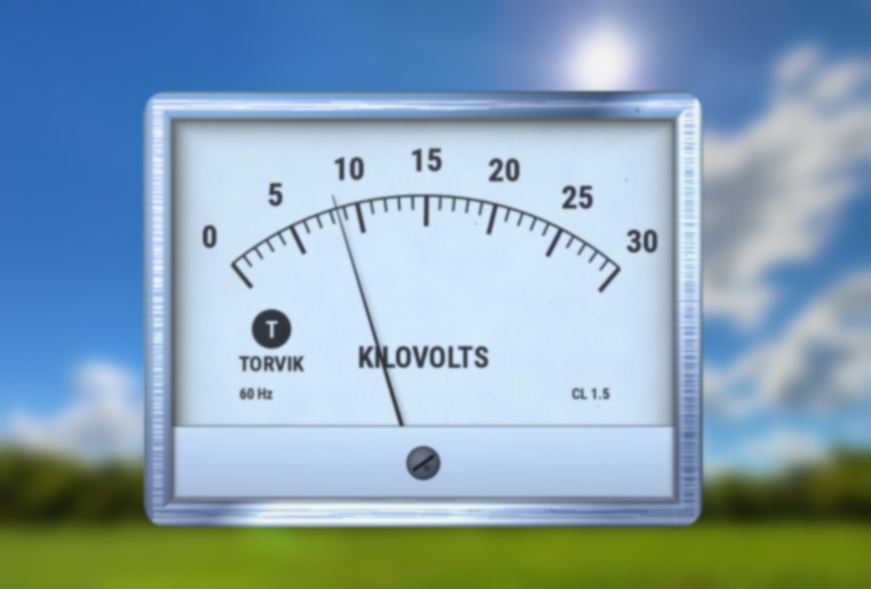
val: 8.5 kV
